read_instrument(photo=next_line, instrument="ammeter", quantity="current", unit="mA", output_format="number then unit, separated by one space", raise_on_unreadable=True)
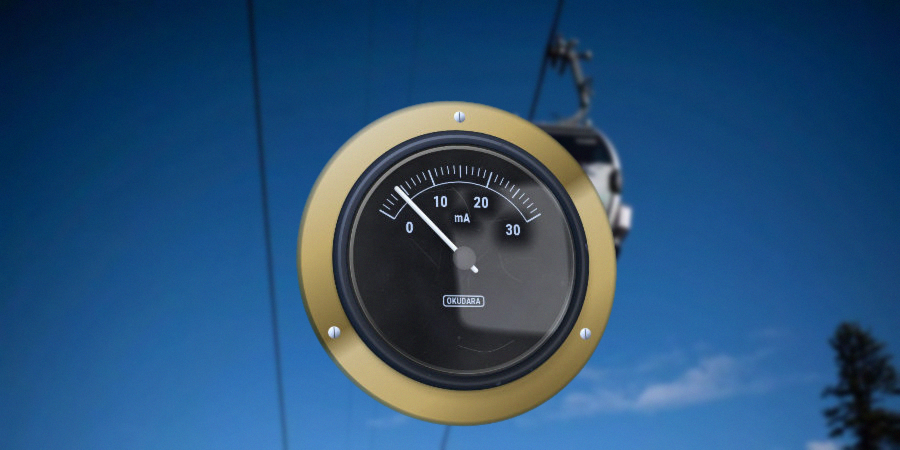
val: 4 mA
